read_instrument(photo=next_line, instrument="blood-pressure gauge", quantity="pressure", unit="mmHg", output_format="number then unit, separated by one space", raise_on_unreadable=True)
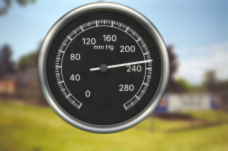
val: 230 mmHg
